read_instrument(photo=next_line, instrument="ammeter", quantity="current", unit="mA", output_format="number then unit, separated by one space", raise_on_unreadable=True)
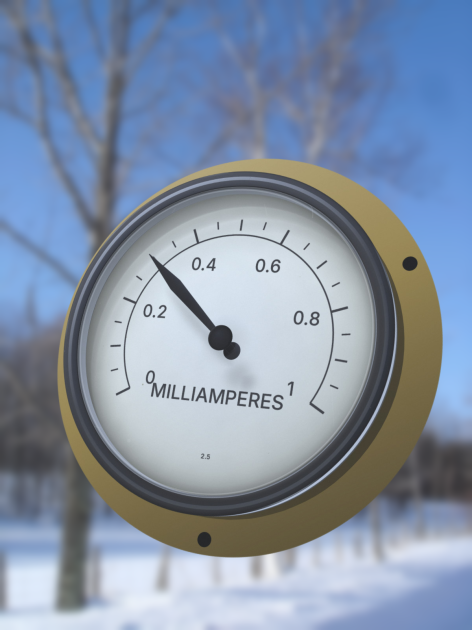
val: 0.3 mA
